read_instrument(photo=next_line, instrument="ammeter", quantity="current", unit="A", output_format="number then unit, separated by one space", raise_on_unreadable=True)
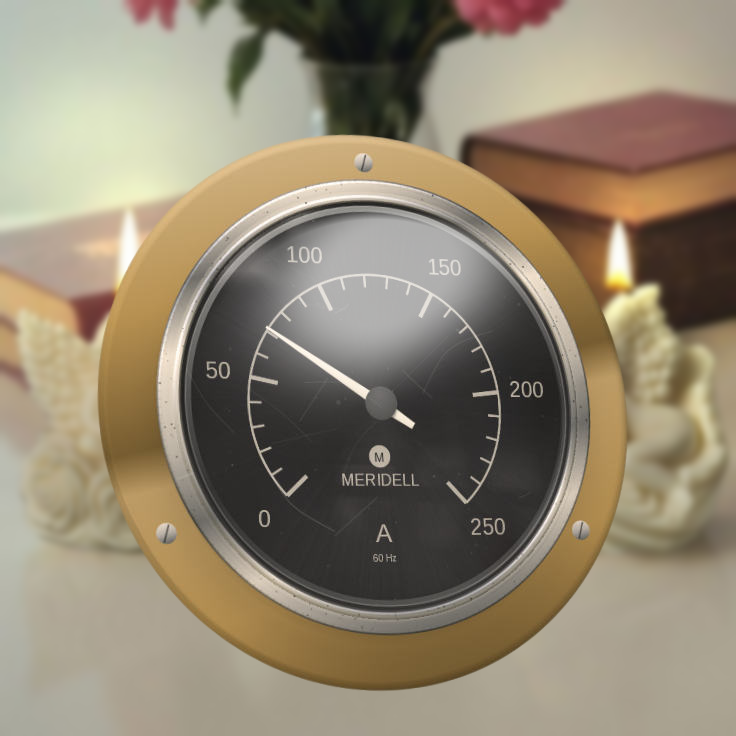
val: 70 A
